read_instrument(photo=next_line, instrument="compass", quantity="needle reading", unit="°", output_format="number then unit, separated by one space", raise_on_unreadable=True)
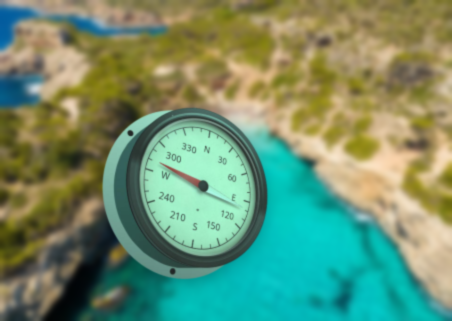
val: 280 °
